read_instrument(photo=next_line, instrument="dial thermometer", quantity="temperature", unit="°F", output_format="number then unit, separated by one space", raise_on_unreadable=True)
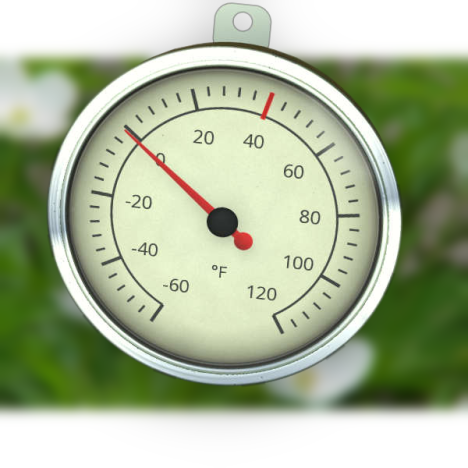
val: 0 °F
